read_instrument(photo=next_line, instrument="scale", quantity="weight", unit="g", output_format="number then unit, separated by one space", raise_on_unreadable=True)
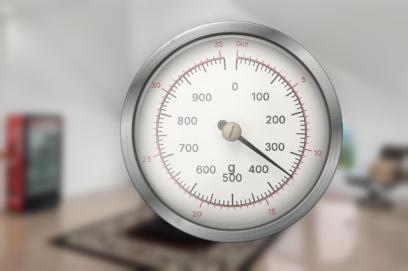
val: 350 g
